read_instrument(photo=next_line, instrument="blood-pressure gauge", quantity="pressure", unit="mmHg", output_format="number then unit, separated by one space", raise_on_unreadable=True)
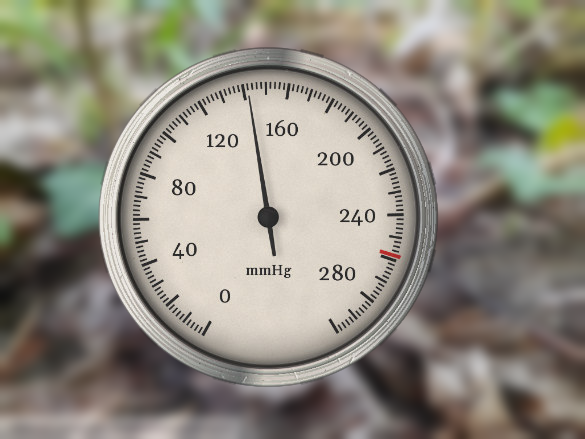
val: 142 mmHg
